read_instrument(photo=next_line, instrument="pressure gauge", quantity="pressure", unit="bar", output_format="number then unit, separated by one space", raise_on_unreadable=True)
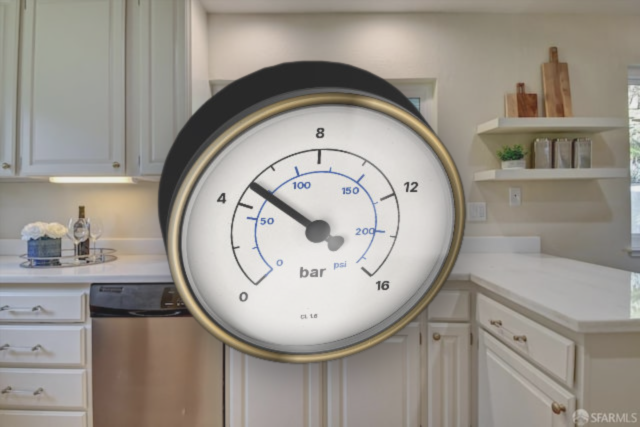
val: 5 bar
